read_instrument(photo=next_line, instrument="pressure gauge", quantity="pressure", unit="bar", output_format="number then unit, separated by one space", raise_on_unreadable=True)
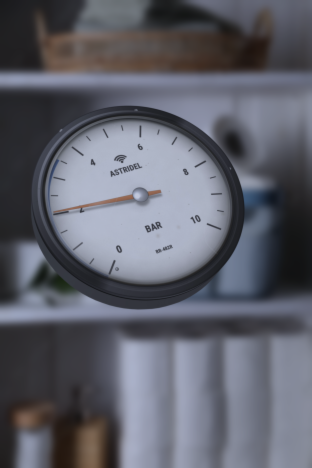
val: 2 bar
